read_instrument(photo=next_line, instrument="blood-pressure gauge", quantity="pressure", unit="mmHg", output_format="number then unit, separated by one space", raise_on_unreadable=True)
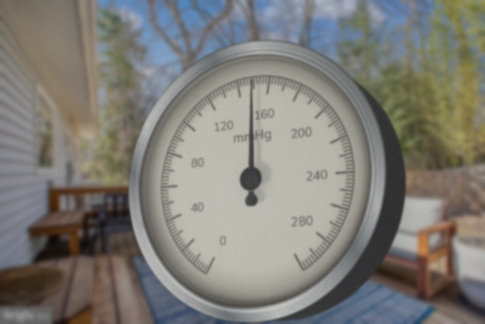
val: 150 mmHg
